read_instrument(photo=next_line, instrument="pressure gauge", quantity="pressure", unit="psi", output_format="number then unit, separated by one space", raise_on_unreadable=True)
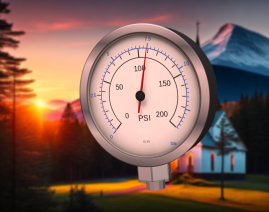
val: 110 psi
